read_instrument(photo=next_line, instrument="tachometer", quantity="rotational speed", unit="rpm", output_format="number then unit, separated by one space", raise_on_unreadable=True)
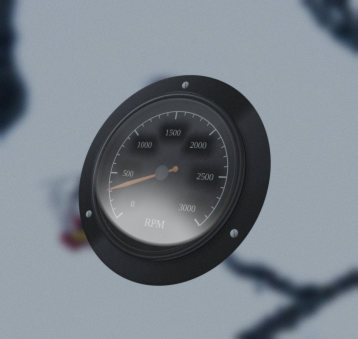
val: 300 rpm
